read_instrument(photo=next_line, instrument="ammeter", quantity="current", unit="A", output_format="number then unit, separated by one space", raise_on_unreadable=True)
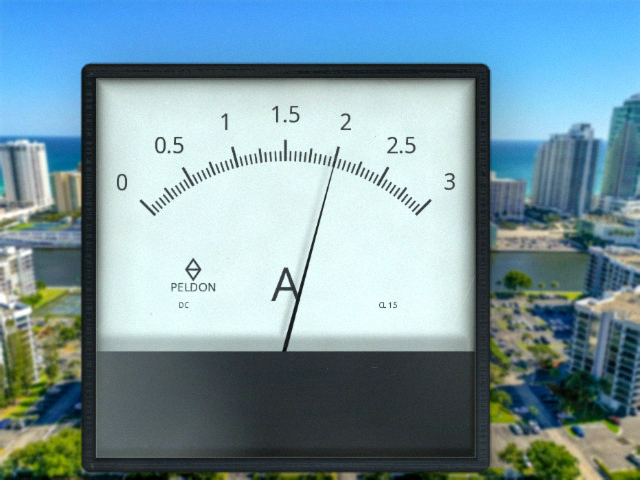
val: 2 A
